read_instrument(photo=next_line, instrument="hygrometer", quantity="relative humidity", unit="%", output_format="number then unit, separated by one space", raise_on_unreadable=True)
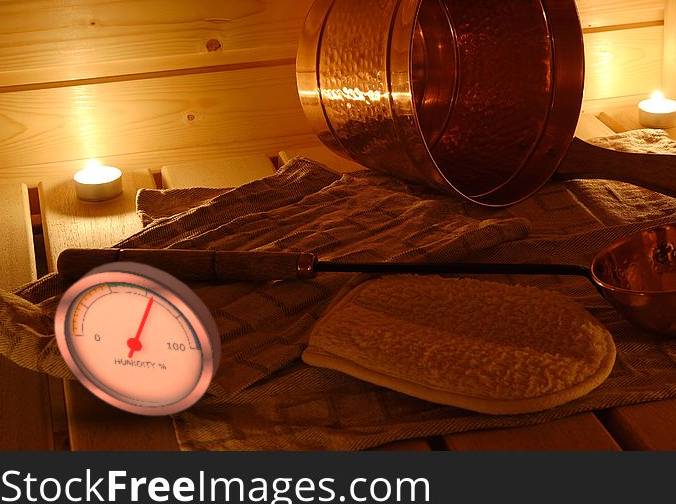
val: 64 %
